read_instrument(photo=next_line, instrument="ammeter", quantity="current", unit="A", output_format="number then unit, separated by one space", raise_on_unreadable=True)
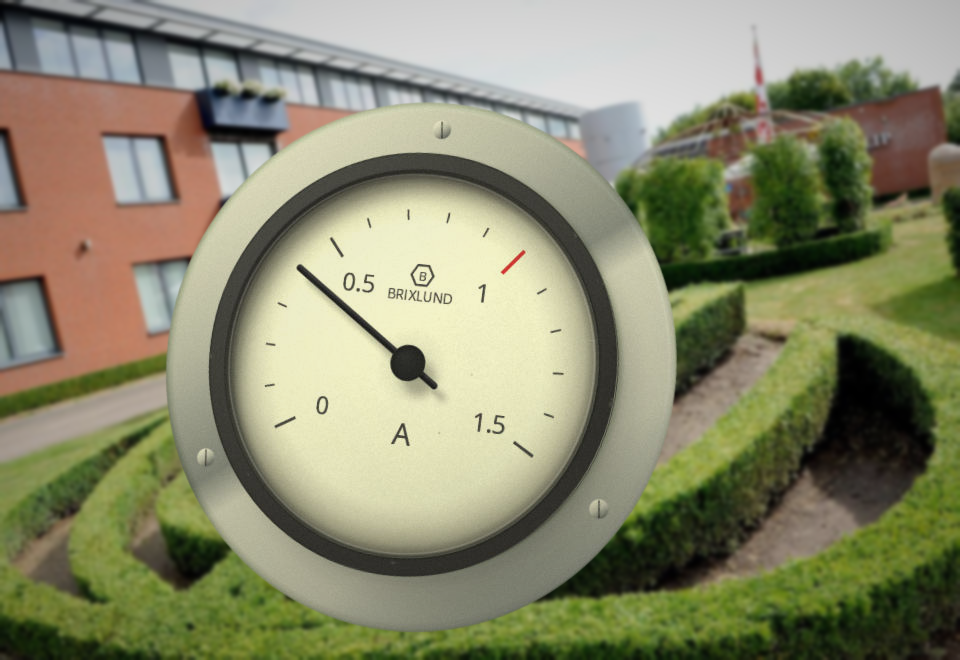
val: 0.4 A
